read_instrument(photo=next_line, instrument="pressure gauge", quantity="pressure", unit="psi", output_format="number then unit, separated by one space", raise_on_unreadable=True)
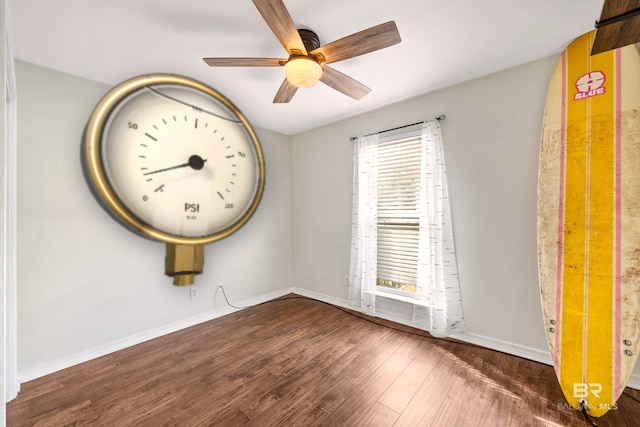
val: 15 psi
